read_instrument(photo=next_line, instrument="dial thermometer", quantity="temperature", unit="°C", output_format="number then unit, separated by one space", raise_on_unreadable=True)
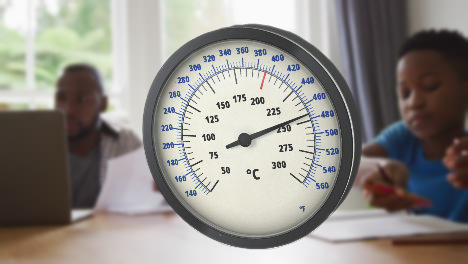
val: 245 °C
